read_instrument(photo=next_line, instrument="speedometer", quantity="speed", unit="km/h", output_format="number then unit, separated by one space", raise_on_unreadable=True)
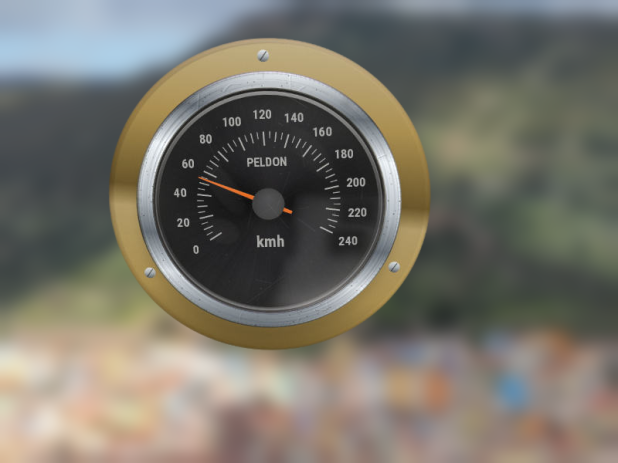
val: 55 km/h
